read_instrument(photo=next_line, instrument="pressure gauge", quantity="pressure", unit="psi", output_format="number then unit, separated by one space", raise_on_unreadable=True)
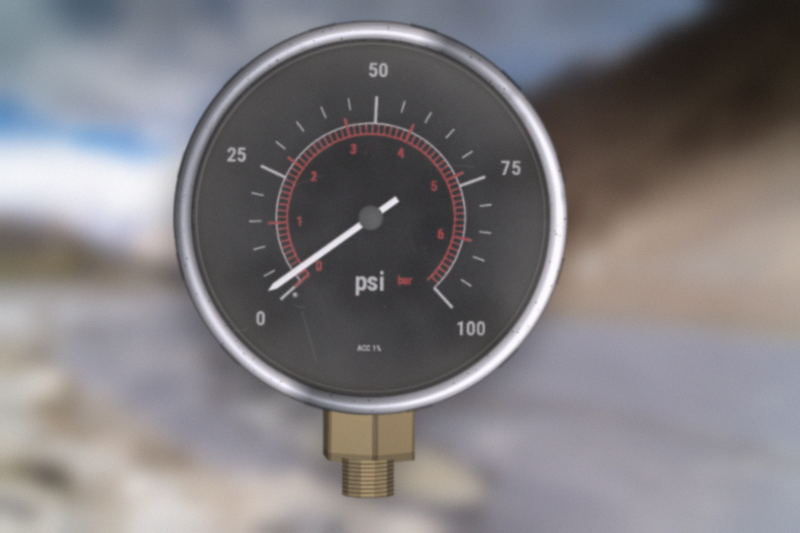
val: 2.5 psi
